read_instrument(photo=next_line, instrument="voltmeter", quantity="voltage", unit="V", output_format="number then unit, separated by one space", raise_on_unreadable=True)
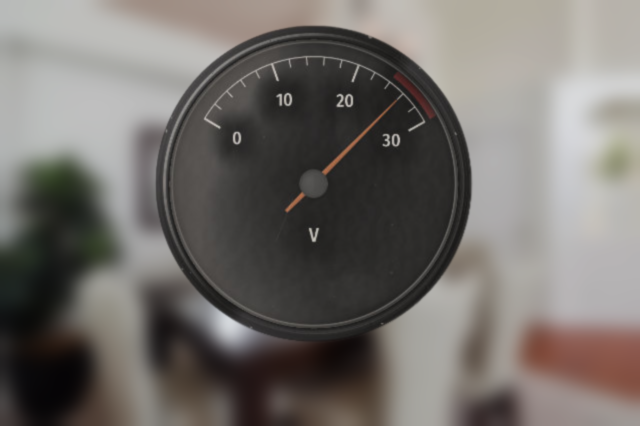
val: 26 V
